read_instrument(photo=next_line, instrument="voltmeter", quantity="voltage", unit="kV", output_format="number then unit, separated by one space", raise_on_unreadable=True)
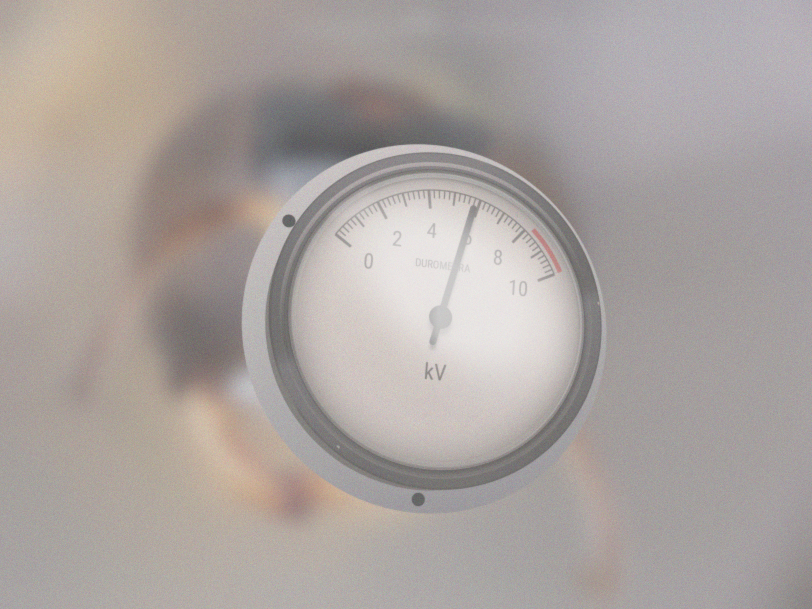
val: 5.8 kV
